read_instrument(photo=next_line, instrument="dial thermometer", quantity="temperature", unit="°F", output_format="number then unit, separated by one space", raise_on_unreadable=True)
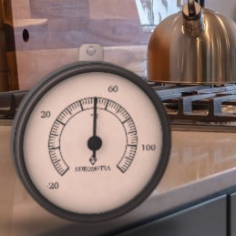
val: 50 °F
